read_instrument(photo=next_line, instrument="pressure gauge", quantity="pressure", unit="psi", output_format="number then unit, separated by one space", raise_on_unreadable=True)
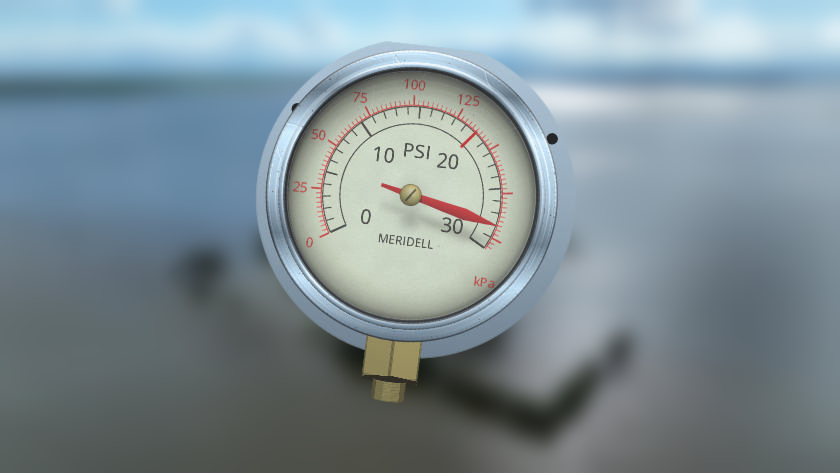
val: 28 psi
